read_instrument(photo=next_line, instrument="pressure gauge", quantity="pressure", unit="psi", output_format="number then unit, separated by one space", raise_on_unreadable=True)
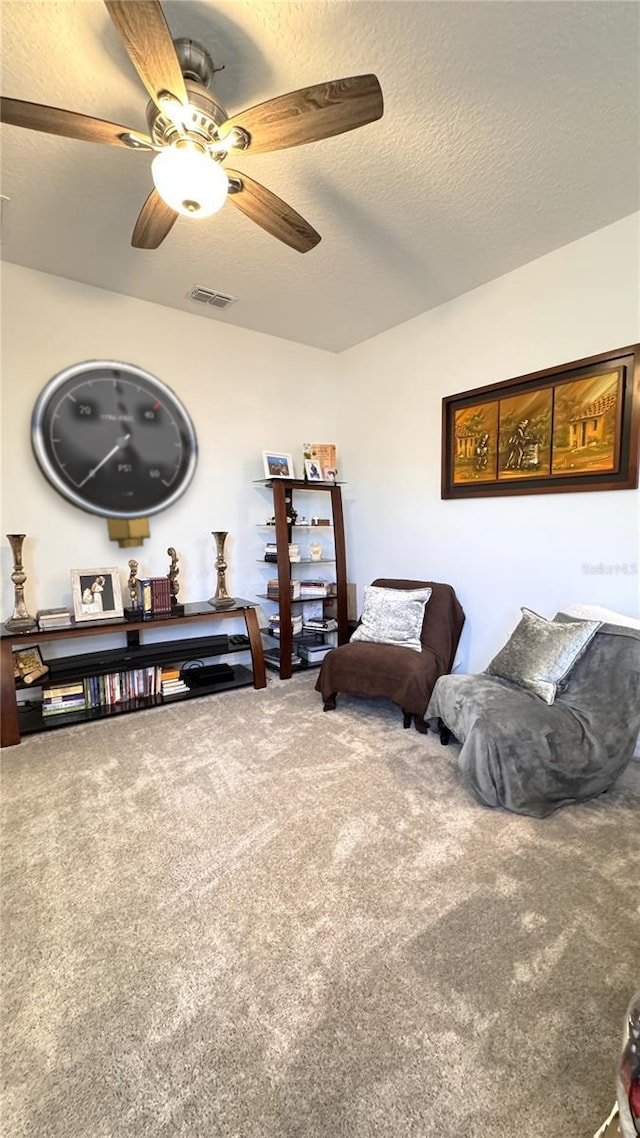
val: 0 psi
